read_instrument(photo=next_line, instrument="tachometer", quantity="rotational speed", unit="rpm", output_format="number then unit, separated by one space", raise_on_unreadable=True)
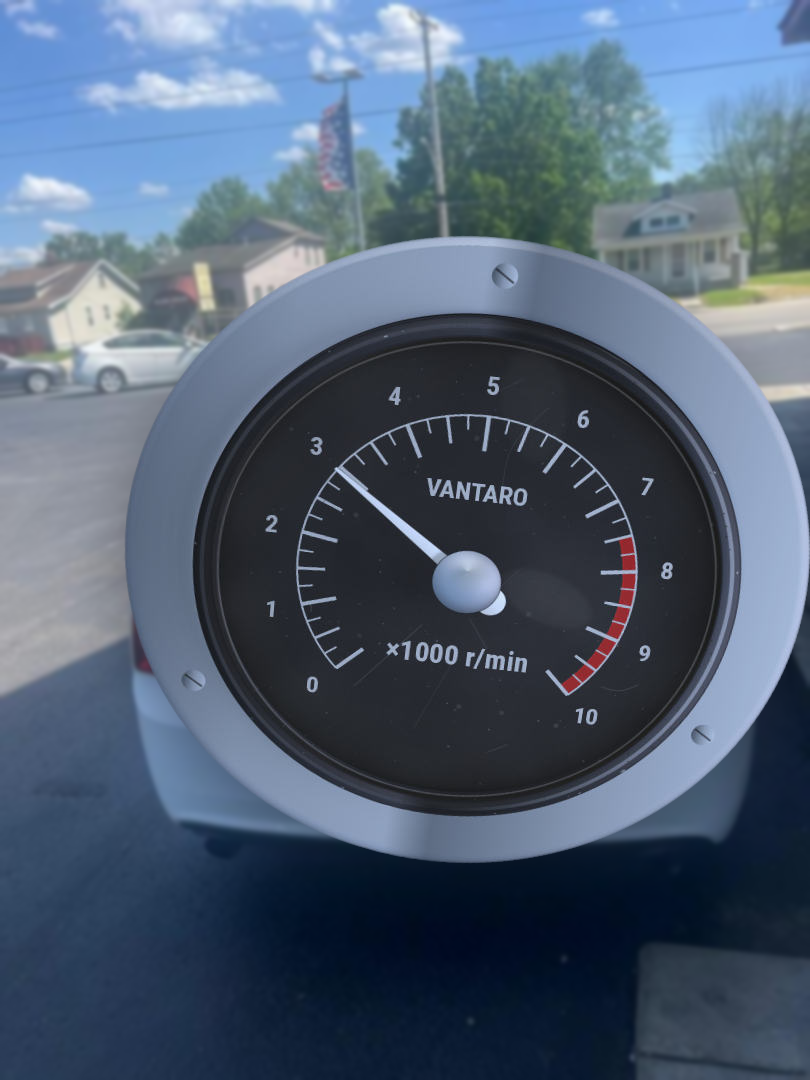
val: 3000 rpm
